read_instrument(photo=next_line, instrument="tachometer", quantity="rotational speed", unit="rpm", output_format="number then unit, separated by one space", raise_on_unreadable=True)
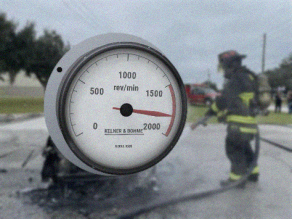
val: 1800 rpm
